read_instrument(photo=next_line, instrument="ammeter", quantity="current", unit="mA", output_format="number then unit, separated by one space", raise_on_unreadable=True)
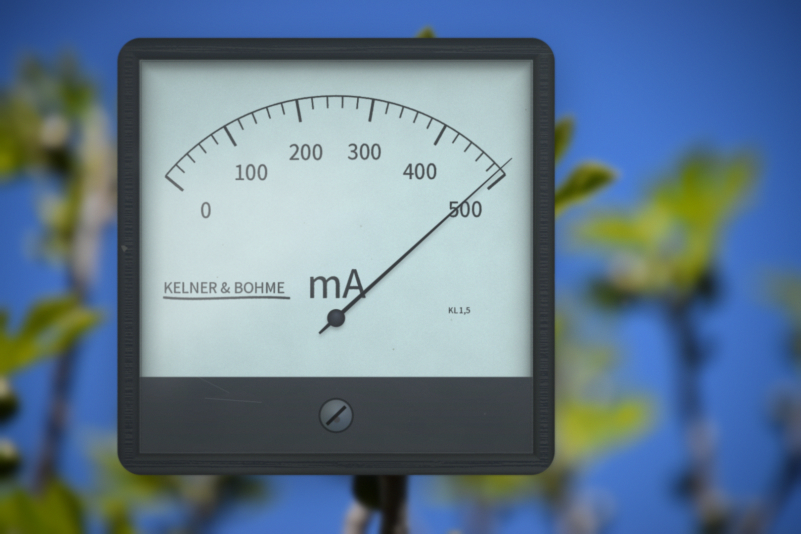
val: 490 mA
